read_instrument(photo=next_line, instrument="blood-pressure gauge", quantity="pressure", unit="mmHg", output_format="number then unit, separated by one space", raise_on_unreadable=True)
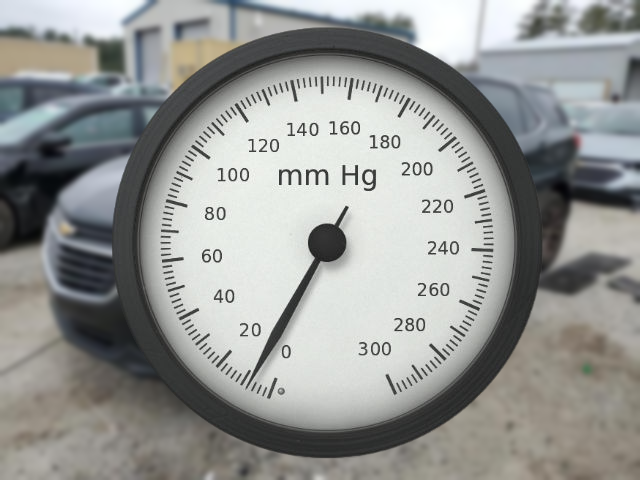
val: 8 mmHg
